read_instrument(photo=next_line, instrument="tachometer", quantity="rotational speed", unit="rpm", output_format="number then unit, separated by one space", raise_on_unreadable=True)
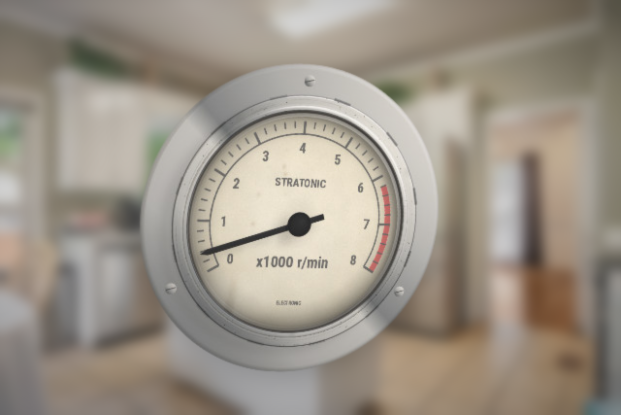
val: 400 rpm
